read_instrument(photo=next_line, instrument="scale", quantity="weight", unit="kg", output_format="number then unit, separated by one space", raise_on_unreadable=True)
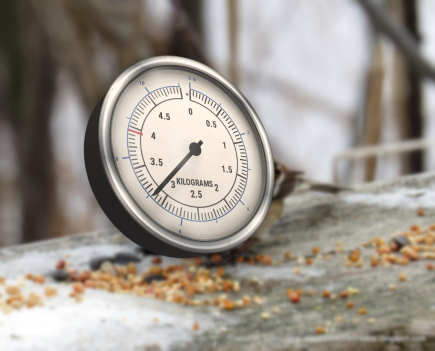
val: 3.15 kg
